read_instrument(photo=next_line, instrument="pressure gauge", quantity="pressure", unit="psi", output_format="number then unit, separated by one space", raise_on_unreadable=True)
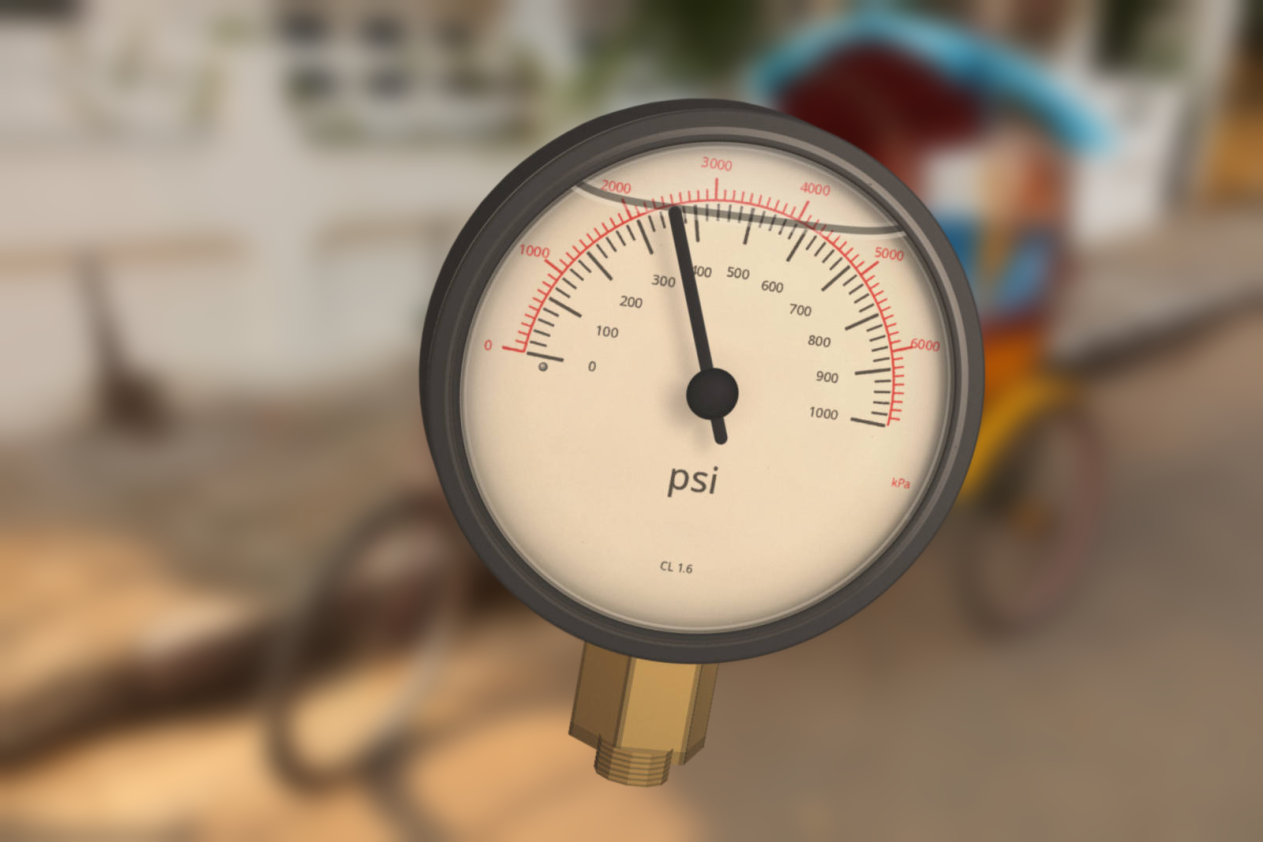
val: 360 psi
